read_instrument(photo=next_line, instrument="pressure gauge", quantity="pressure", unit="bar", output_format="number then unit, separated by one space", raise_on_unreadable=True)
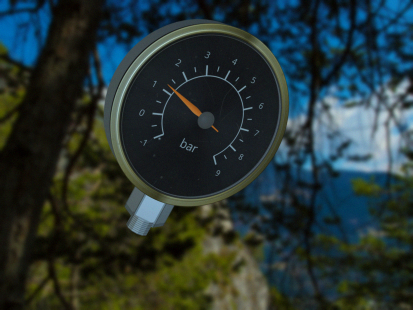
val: 1.25 bar
